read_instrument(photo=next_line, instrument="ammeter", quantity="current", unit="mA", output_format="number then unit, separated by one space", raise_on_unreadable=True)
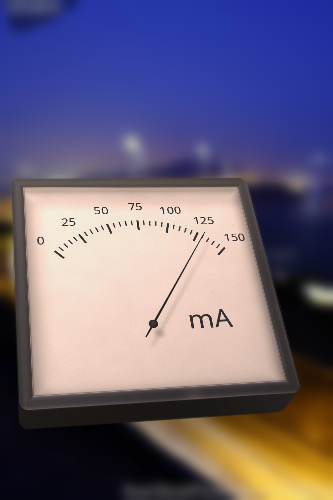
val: 130 mA
